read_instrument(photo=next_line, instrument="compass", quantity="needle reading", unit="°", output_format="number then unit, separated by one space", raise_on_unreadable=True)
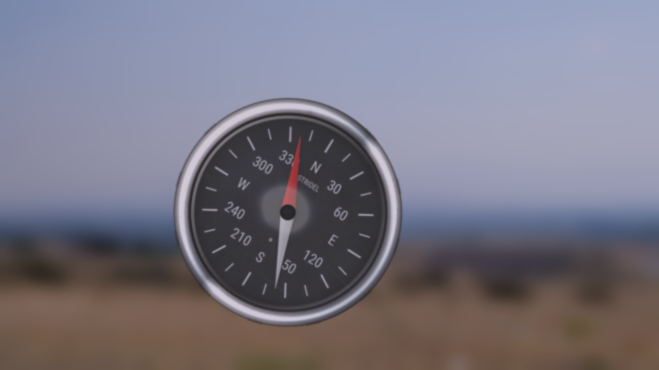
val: 337.5 °
